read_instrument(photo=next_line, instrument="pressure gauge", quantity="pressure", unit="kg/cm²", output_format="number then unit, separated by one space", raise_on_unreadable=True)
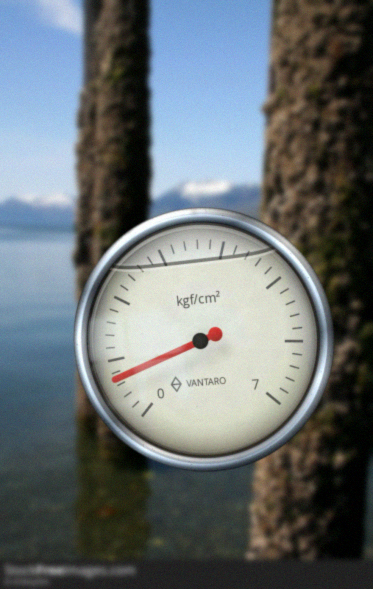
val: 0.7 kg/cm²
